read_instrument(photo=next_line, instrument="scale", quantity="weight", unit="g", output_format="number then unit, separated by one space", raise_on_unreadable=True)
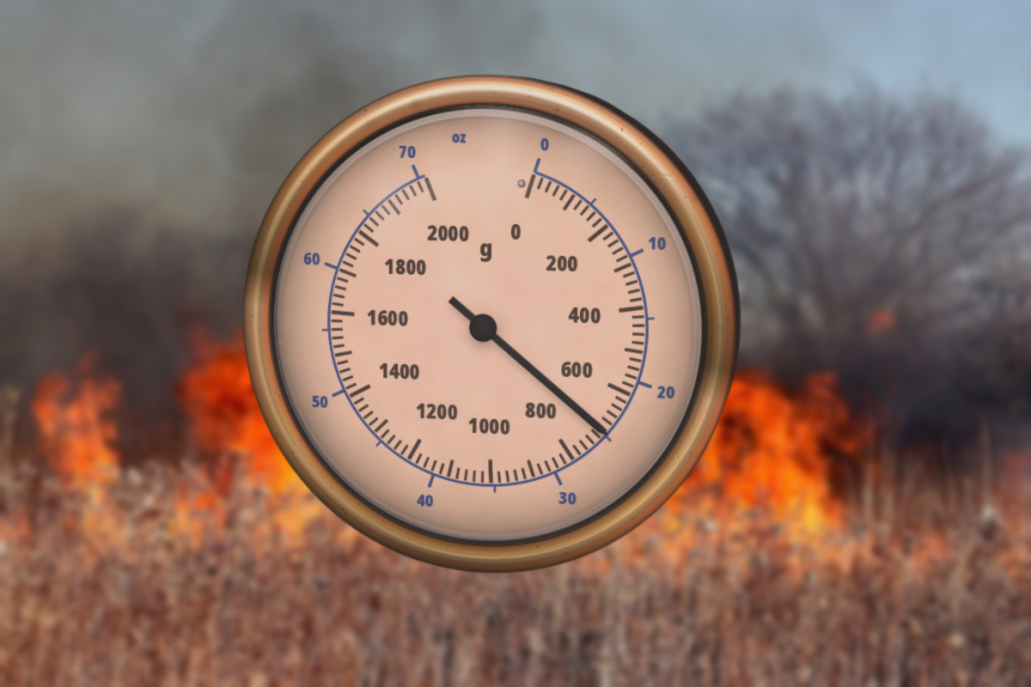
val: 700 g
